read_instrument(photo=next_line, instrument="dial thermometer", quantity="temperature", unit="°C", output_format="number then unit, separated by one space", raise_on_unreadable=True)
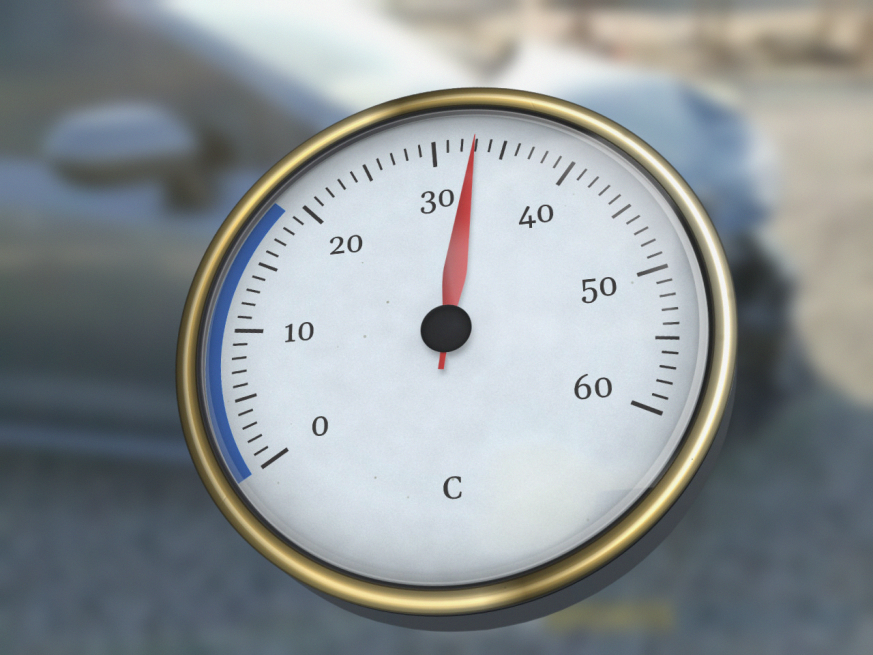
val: 33 °C
